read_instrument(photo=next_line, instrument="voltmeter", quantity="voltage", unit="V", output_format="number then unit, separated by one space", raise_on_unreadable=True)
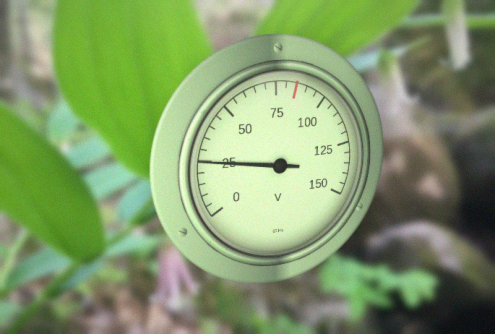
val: 25 V
